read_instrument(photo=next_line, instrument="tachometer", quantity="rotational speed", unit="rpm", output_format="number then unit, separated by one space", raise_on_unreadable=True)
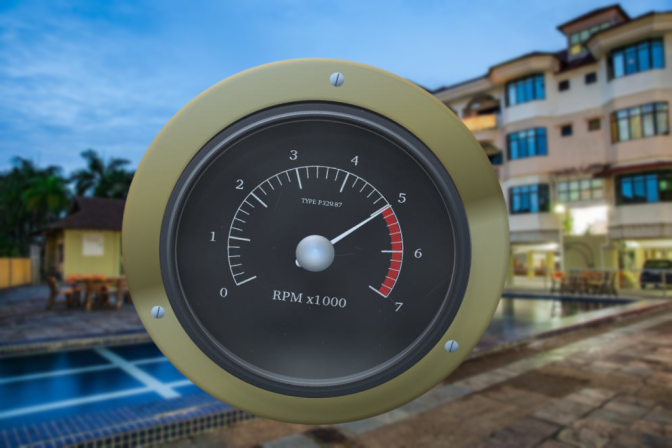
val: 5000 rpm
